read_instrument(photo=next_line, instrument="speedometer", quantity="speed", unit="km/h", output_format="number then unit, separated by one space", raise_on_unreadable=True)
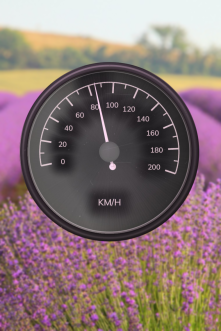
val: 85 km/h
